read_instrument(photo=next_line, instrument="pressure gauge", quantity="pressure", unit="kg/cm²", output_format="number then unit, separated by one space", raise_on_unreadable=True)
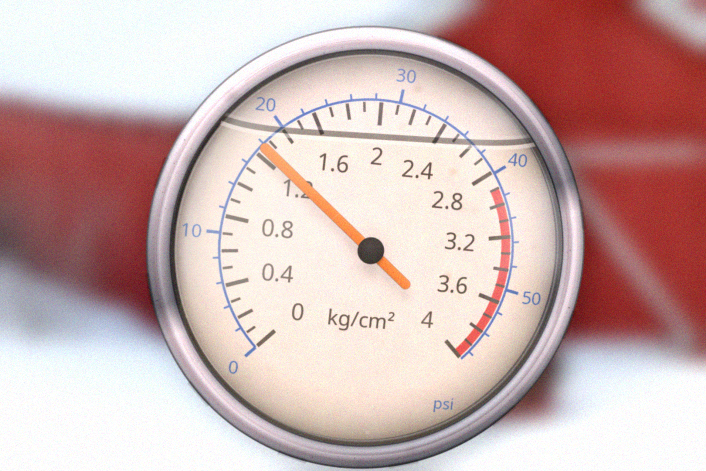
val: 1.25 kg/cm²
